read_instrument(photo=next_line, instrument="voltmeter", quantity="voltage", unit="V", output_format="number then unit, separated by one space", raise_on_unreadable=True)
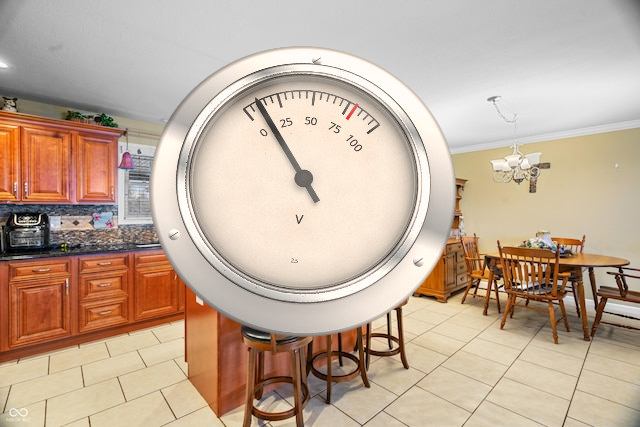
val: 10 V
